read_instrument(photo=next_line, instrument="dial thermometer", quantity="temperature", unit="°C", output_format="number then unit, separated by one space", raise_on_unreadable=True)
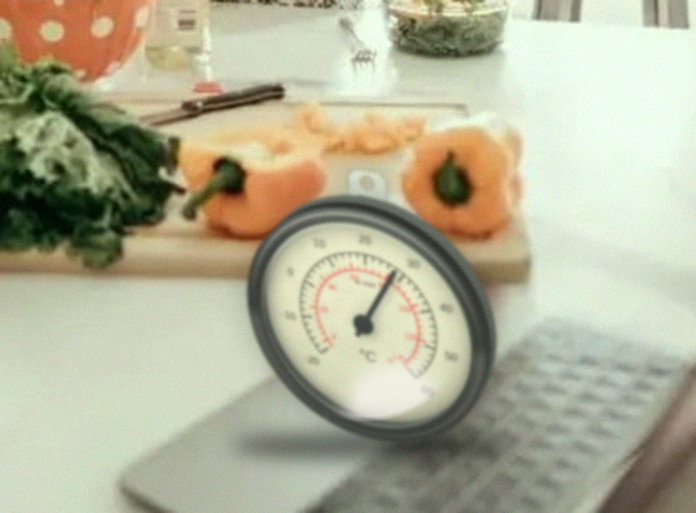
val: 28 °C
